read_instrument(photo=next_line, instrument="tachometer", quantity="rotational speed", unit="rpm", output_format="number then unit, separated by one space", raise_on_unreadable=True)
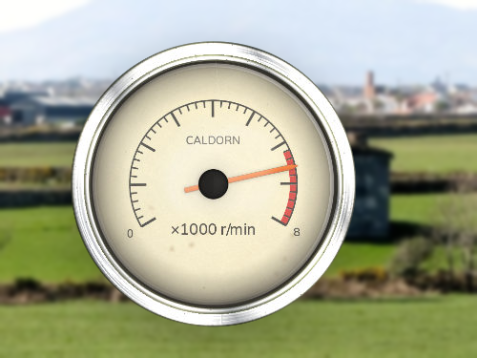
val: 6600 rpm
